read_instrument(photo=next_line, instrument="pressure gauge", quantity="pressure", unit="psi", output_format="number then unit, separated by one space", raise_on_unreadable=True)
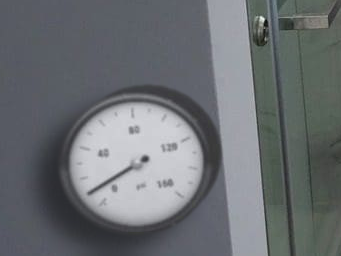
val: 10 psi
